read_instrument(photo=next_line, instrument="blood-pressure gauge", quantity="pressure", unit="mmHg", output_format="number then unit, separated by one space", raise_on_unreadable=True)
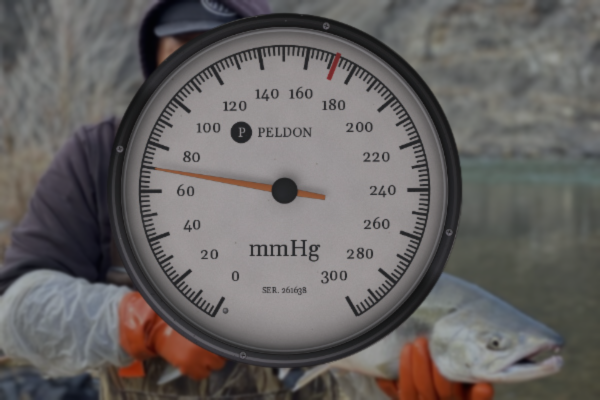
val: 70 mmHg
